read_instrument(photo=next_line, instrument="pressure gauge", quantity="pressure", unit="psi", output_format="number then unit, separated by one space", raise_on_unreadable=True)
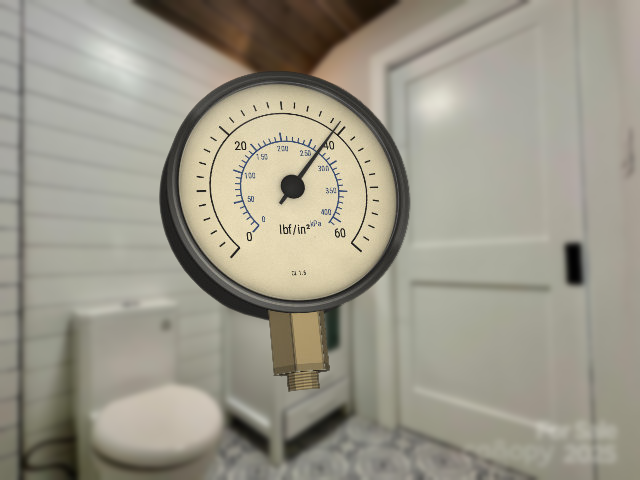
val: 39 psi
